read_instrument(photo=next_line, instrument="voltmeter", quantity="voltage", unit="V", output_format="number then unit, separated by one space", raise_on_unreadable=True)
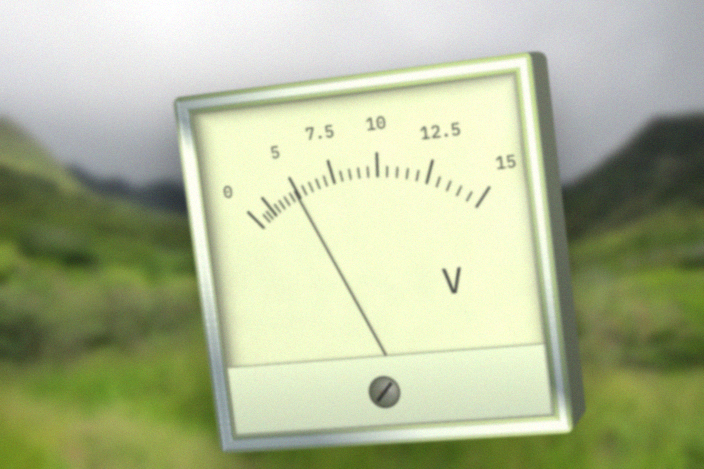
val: 5 V
